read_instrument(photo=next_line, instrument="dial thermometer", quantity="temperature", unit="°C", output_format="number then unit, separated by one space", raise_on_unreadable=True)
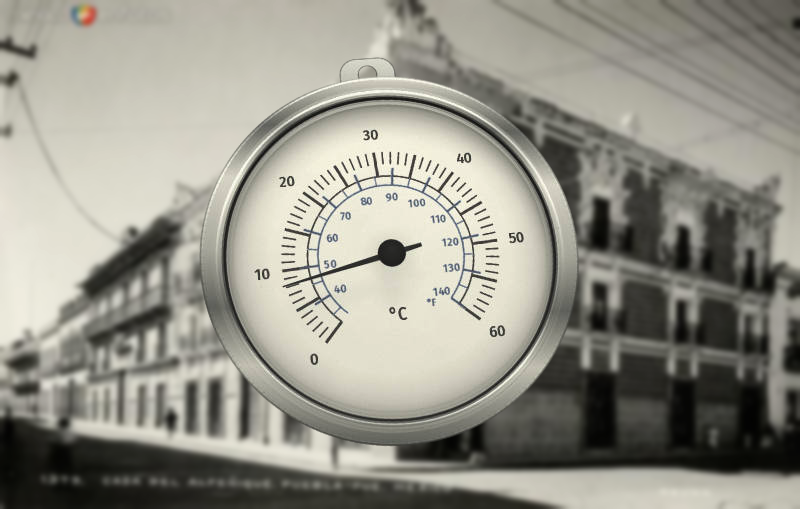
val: 8 °C
